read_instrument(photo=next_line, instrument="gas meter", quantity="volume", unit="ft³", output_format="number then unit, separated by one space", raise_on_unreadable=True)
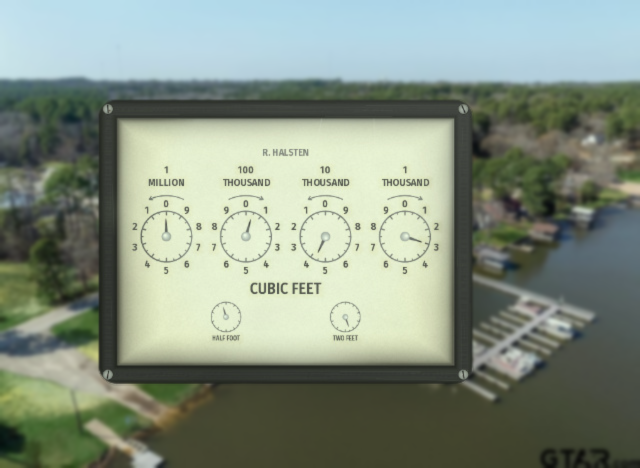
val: 4300 ft³
